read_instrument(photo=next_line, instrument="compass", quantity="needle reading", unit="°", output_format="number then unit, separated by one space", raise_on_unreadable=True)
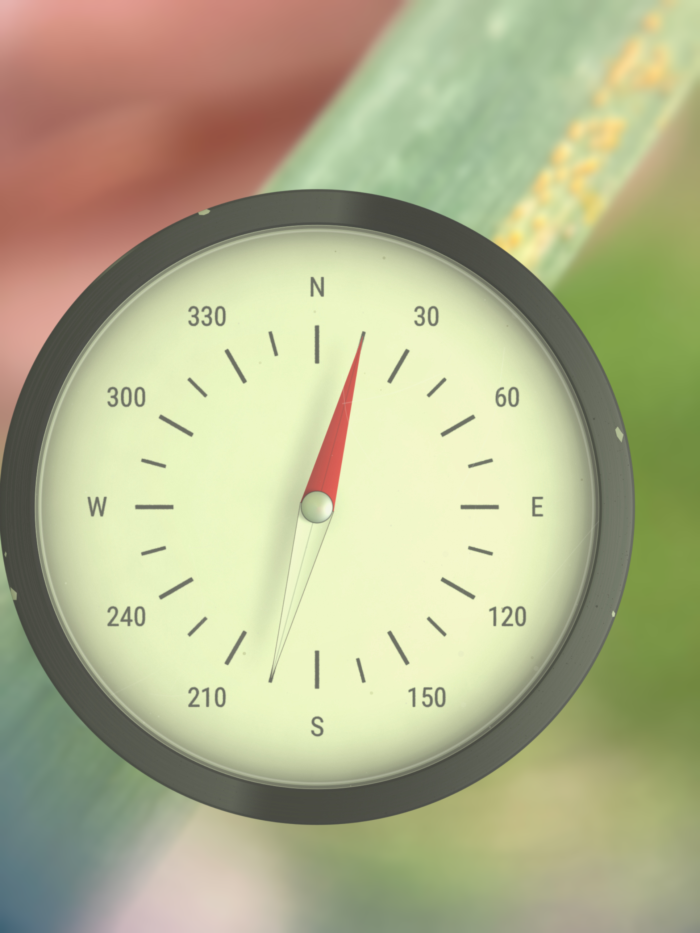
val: 15 °
